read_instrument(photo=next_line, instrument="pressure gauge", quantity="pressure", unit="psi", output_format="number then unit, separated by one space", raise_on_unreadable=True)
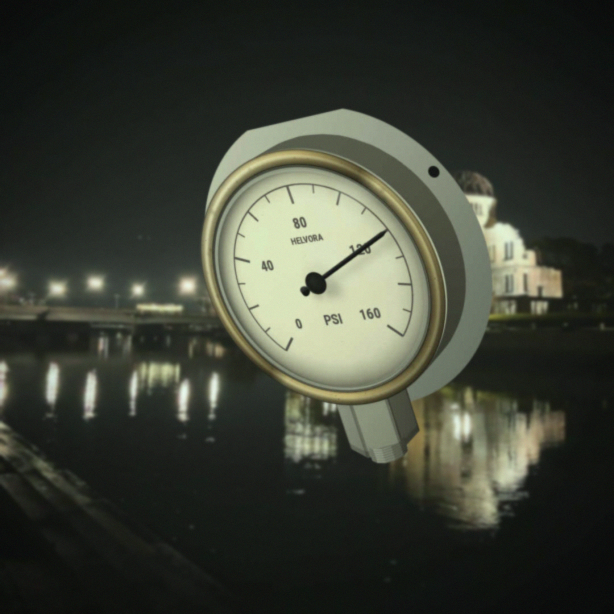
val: 120 psi
